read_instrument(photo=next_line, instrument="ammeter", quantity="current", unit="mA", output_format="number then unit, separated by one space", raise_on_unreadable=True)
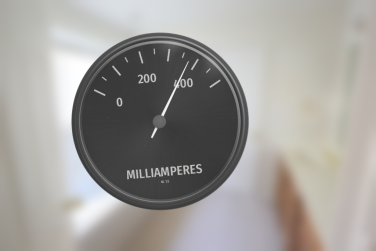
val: 375 mA
